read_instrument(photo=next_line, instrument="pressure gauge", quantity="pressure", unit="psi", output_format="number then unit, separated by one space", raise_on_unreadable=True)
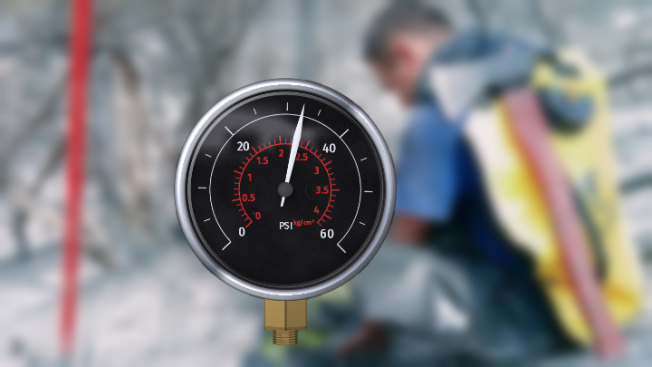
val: 32.5 psi
